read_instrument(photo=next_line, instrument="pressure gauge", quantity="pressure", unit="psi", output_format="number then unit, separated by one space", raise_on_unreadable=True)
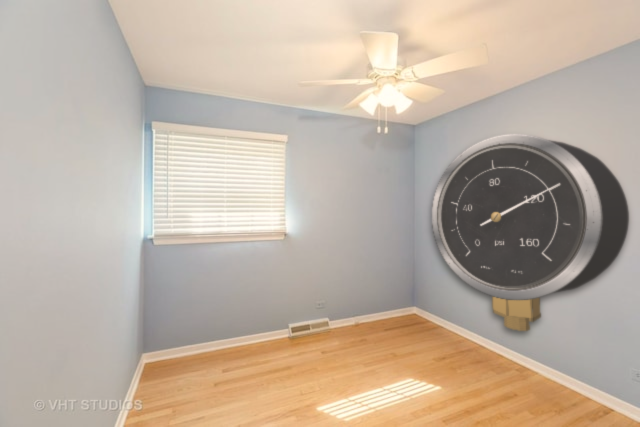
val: 120 psi
